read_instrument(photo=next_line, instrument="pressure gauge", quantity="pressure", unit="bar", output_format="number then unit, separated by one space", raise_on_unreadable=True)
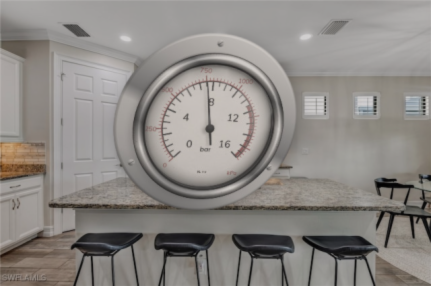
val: 7.5 bar
